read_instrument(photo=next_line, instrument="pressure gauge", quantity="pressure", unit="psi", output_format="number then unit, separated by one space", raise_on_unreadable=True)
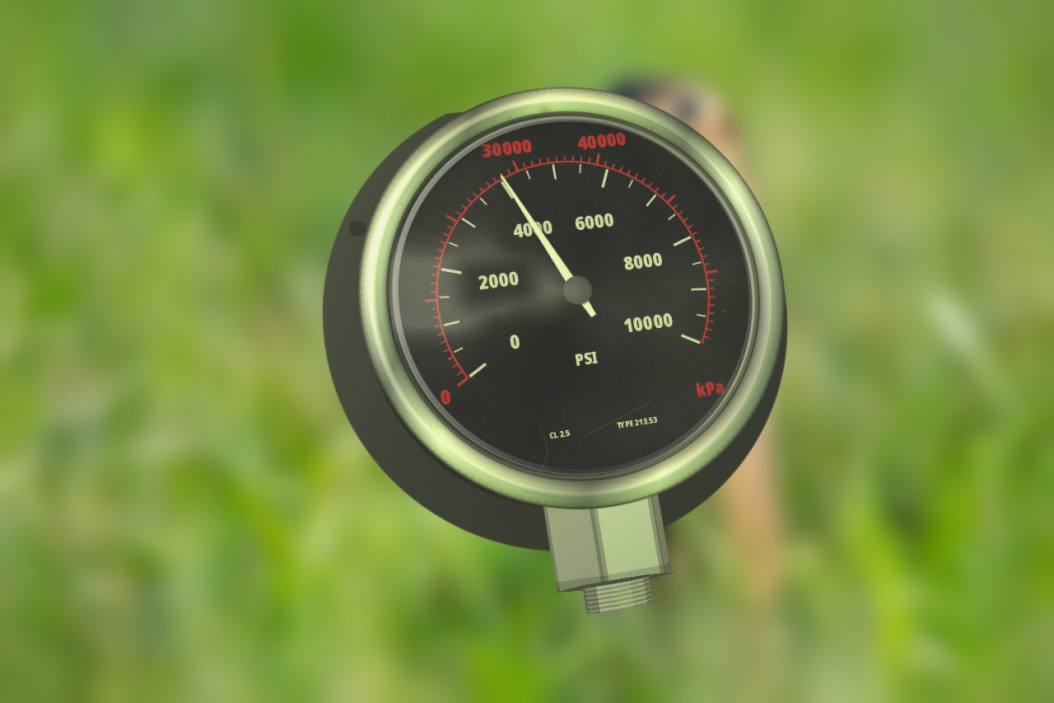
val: 4000 psi
